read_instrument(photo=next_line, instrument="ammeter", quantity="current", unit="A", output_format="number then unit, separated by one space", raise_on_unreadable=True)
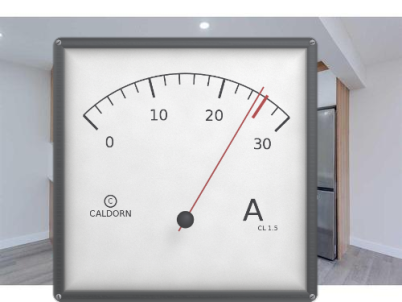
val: 25 A
